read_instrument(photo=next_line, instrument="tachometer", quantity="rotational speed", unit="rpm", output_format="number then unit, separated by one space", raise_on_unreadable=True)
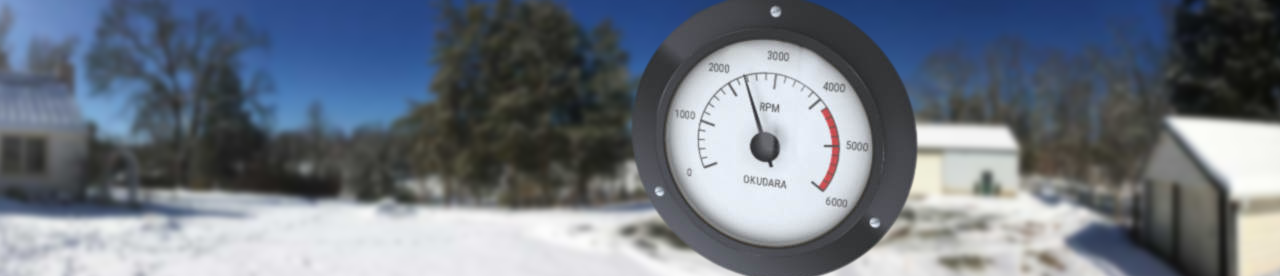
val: 2400 rpm
